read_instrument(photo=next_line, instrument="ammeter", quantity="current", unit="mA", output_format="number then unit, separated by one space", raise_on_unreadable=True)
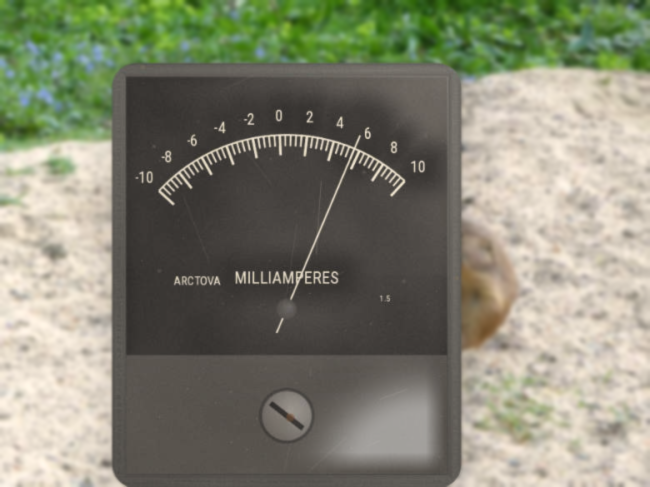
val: 5.6 mA
